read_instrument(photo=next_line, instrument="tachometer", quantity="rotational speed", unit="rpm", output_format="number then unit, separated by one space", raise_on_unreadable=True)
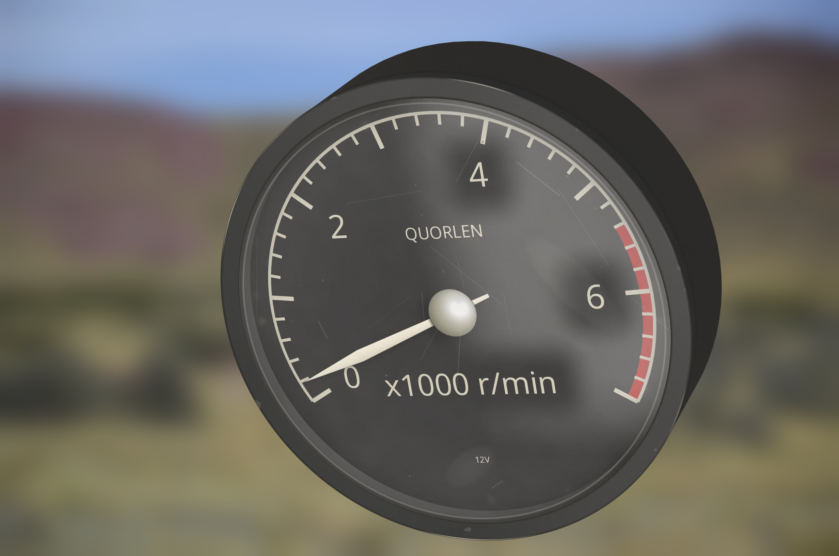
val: 200 rpm
